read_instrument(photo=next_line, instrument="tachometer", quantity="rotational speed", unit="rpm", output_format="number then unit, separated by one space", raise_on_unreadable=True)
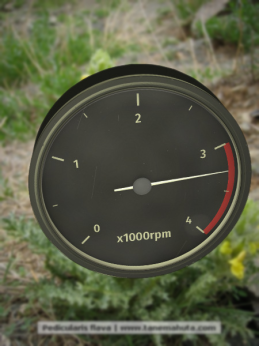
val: 3250 rpm
